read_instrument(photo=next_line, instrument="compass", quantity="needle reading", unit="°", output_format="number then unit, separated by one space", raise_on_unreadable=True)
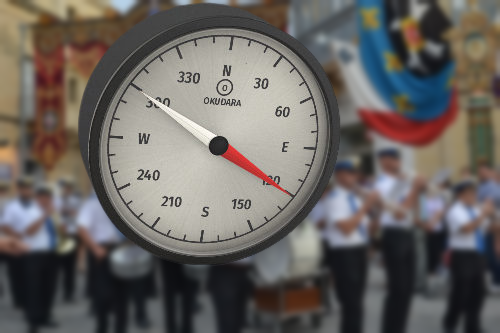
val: 120 °
